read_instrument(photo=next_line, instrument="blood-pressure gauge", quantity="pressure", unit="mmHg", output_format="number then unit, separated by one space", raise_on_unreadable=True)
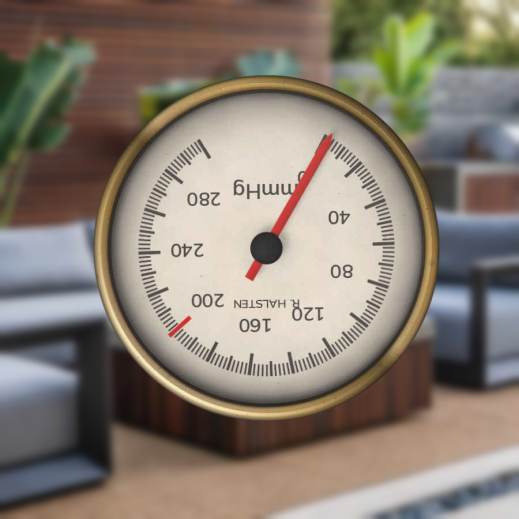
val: 2 mmHg
